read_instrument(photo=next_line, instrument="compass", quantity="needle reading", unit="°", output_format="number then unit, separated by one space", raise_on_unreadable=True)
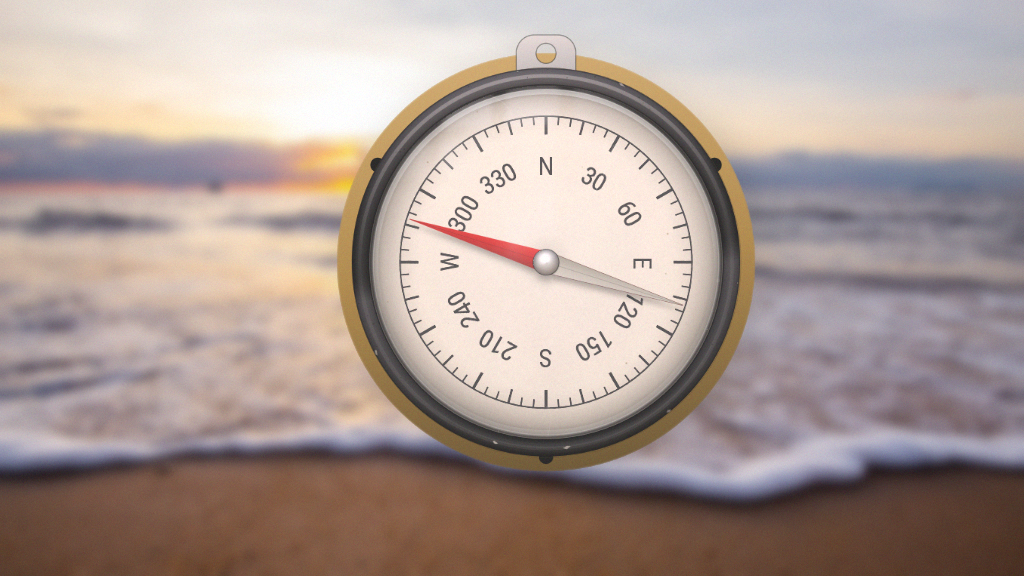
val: 287.5 °
